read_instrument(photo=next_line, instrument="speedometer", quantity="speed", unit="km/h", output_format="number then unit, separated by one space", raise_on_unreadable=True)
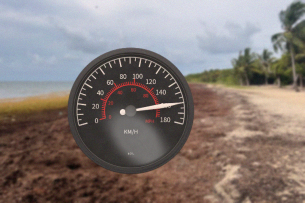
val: 160 km/h
